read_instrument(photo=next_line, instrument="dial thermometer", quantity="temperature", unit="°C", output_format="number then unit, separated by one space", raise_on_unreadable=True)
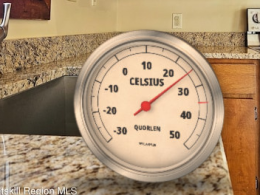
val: 25 °C
